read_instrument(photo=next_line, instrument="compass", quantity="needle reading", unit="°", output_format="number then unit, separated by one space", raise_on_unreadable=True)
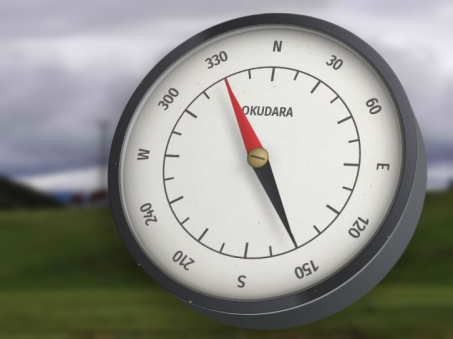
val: 330 °
